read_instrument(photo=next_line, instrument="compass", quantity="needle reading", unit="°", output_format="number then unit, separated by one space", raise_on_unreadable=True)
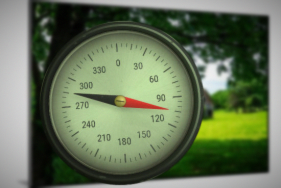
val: 105 °
